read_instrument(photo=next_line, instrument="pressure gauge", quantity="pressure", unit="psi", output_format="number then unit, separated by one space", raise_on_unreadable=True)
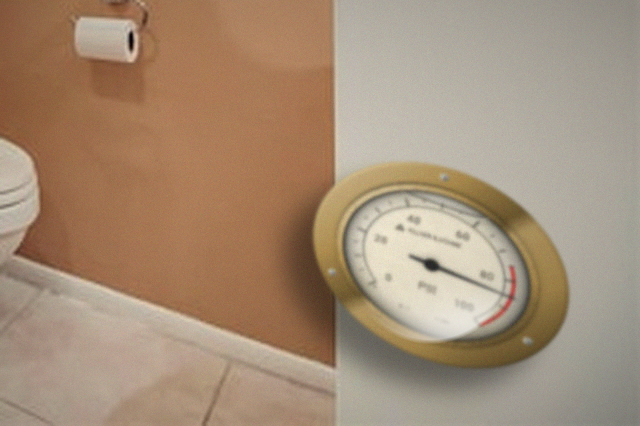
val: 85 psi
